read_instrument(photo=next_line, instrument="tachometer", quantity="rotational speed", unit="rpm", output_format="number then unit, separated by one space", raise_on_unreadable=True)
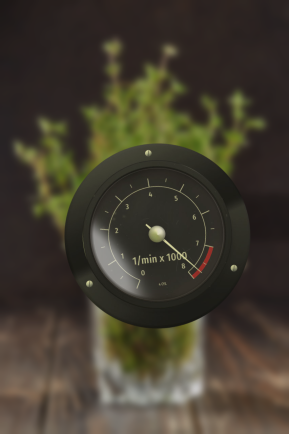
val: 7750 rpm
